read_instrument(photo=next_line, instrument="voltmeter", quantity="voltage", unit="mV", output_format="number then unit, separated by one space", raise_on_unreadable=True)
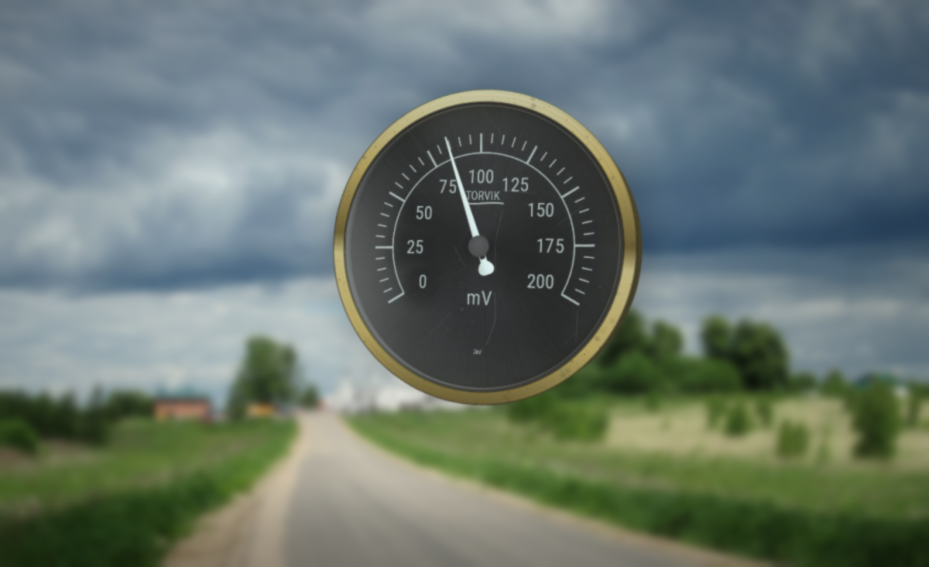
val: 85 mV
